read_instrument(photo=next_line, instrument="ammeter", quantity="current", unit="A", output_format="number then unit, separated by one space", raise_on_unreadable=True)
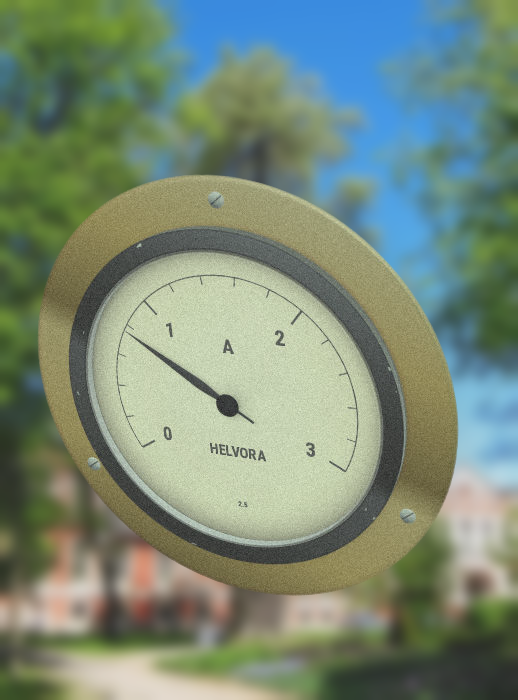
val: 0.8 A
